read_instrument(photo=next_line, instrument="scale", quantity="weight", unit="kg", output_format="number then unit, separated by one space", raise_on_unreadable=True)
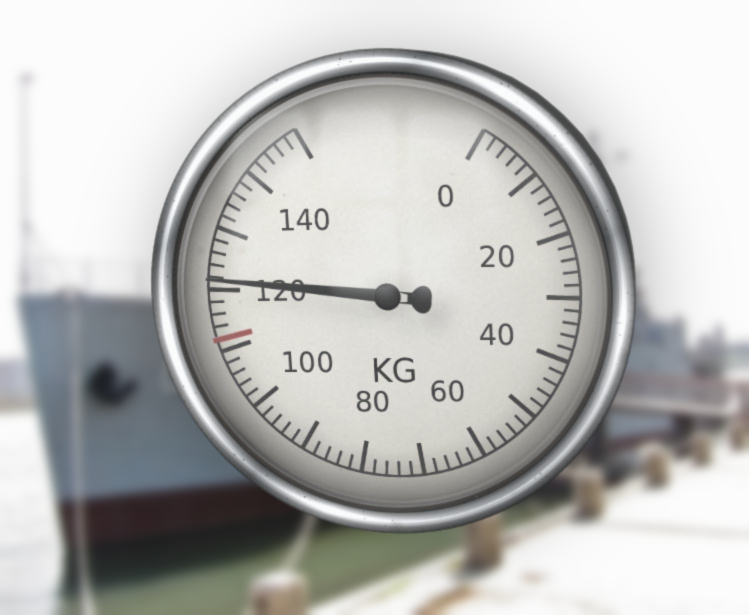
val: 122 kg
